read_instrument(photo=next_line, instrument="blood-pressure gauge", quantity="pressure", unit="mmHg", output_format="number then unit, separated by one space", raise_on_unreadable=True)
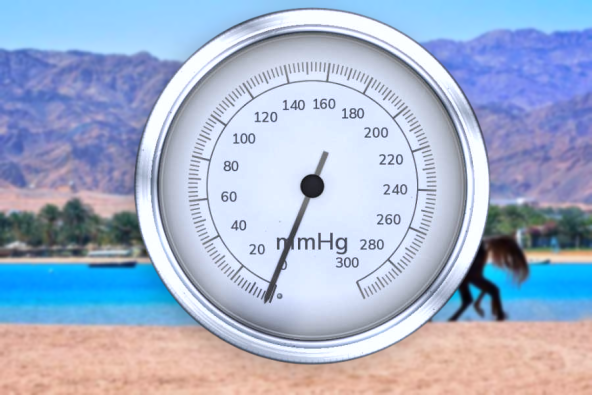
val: 2 mmHg
